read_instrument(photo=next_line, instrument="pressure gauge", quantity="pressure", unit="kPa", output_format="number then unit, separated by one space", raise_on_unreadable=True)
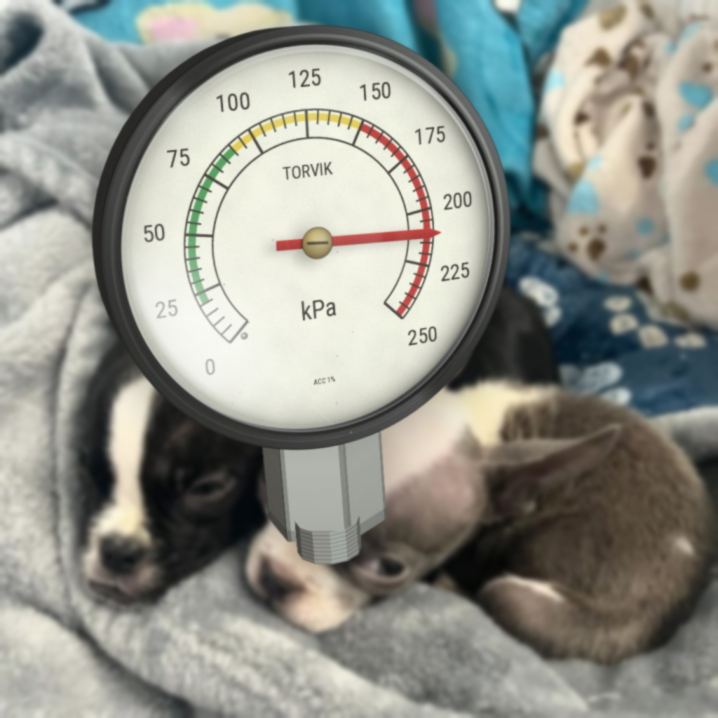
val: 210 kPa
